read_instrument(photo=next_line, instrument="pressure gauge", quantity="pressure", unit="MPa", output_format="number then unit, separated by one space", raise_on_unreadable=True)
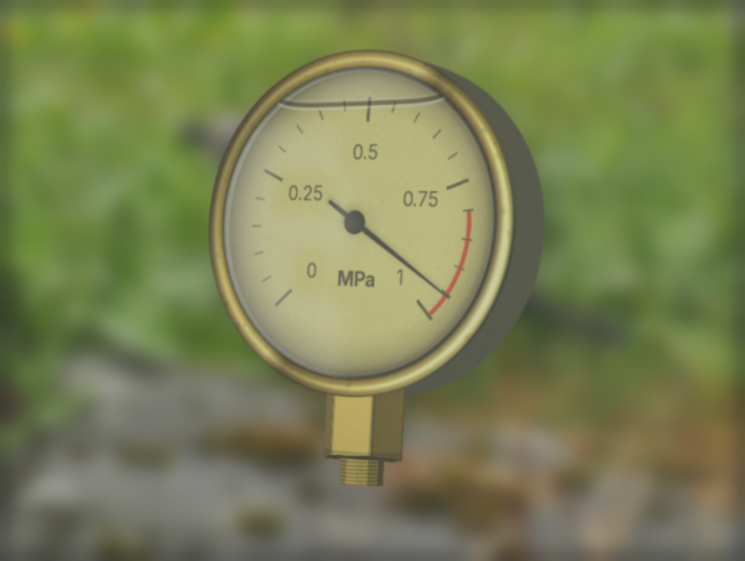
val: 0.95 MPa
